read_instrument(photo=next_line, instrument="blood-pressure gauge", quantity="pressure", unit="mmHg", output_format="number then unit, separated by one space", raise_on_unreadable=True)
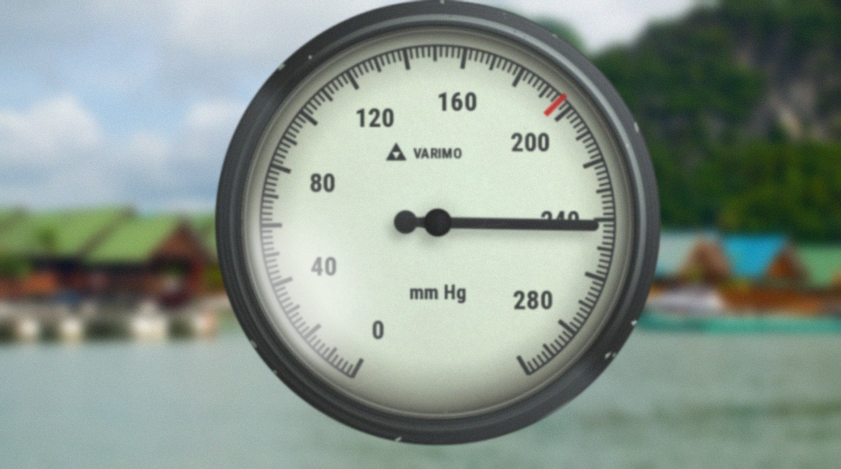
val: 242 mmHg
